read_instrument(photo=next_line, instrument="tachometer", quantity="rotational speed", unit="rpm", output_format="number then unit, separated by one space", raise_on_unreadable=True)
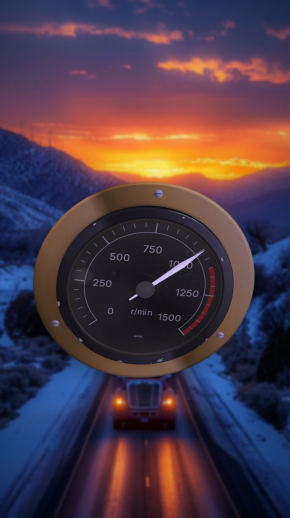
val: 1000 rpm
